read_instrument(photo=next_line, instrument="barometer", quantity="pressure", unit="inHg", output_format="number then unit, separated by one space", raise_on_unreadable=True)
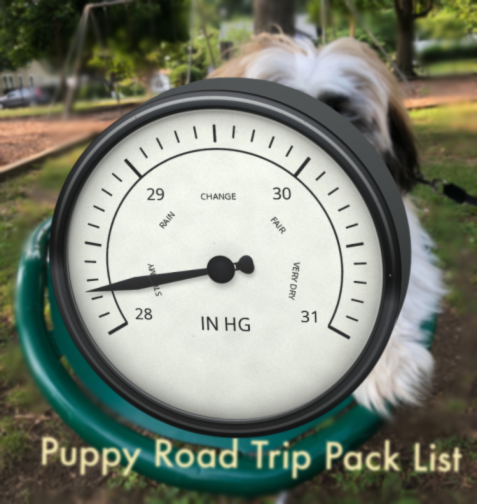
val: 28.25 inHg
